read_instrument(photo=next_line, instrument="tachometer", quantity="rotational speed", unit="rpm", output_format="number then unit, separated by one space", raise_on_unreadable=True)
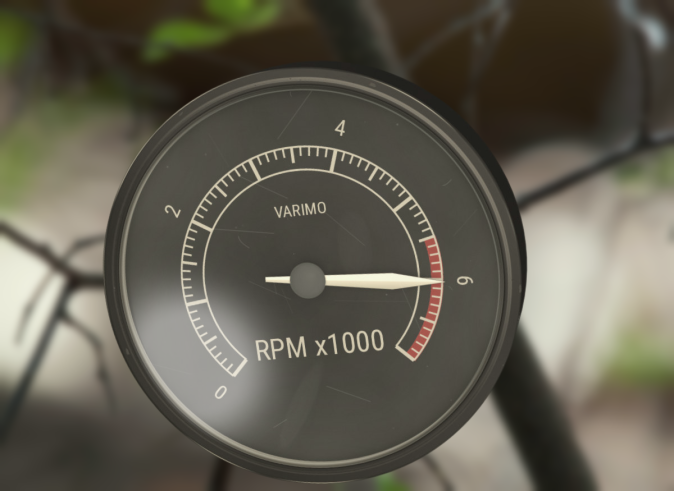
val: 6000 rpm
